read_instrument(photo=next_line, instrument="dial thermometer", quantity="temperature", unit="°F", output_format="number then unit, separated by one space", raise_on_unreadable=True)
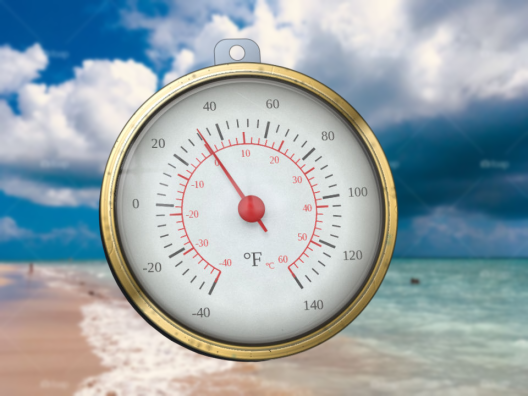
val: 32 °F
